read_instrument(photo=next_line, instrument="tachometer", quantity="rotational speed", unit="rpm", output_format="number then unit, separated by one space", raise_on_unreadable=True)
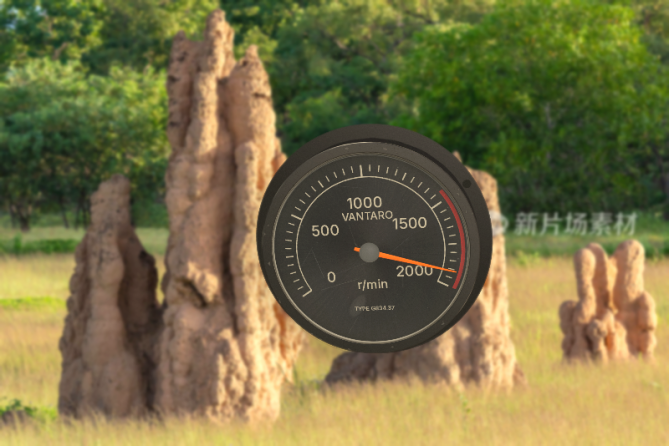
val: 1900 rpm
